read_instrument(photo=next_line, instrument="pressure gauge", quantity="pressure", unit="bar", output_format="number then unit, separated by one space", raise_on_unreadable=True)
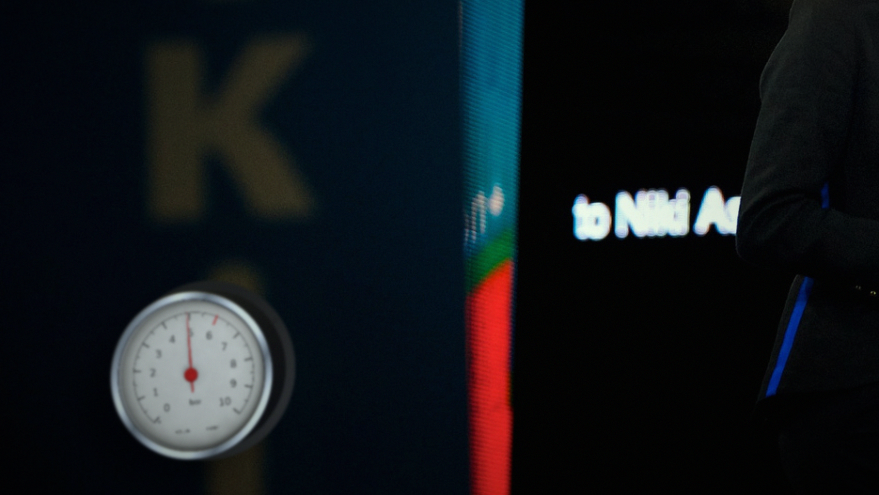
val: 5 bar
